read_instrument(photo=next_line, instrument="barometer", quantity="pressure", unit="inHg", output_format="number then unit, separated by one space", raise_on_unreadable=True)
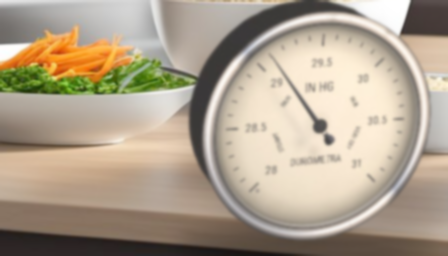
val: 29.1 inHg
